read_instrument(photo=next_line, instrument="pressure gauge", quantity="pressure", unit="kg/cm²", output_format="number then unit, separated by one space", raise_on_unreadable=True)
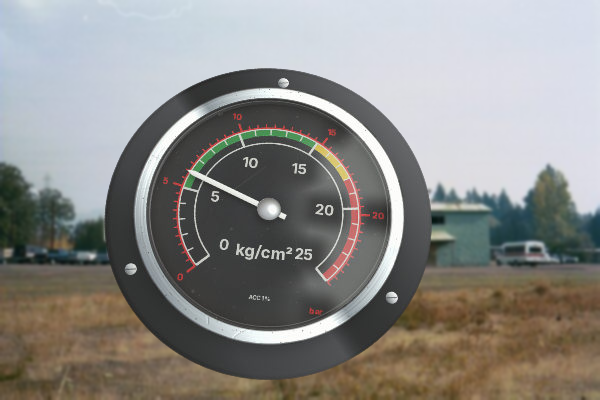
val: 6 kg/cm²
